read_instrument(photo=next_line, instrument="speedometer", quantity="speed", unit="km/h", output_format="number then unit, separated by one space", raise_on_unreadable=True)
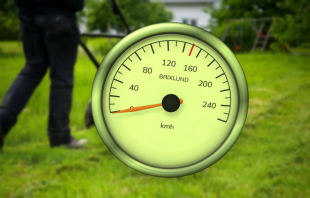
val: 0 km/h
